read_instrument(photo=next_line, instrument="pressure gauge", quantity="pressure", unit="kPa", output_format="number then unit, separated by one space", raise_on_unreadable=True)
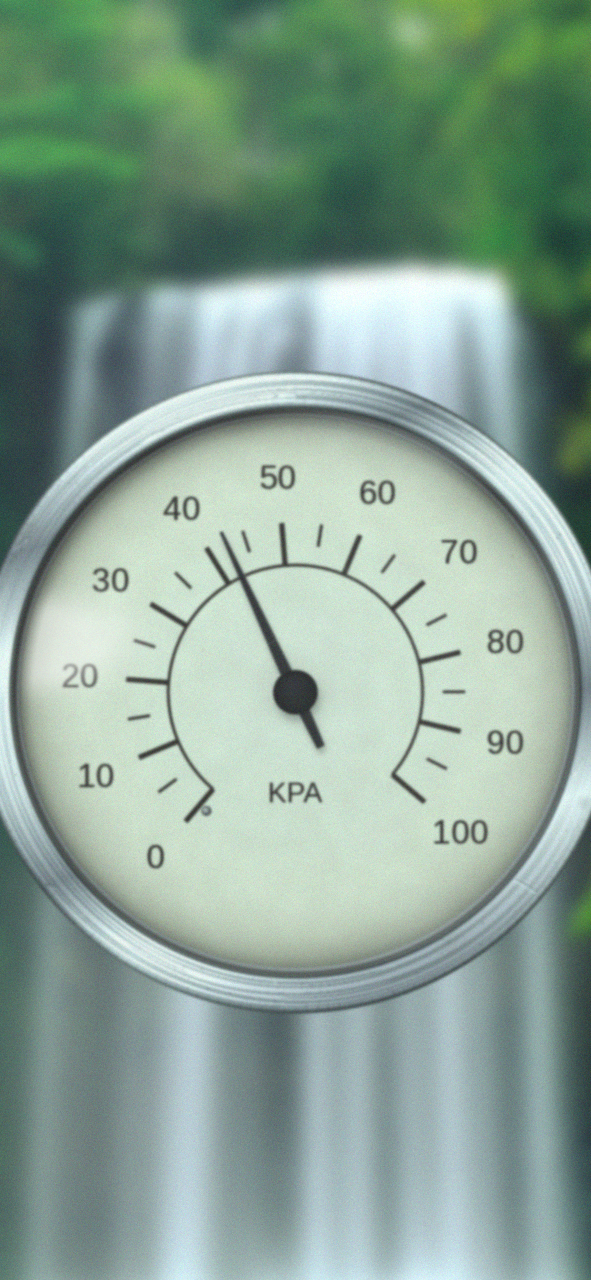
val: 42.5 kPa
